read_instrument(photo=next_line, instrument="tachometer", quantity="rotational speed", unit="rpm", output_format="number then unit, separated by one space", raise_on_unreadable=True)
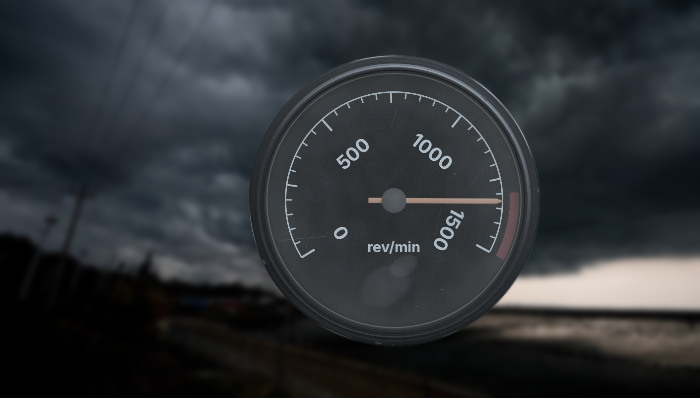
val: 1325 rpm
